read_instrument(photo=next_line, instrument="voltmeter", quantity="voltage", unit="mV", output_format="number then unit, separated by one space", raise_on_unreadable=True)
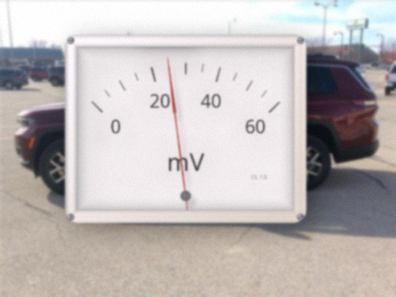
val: 25 mV
